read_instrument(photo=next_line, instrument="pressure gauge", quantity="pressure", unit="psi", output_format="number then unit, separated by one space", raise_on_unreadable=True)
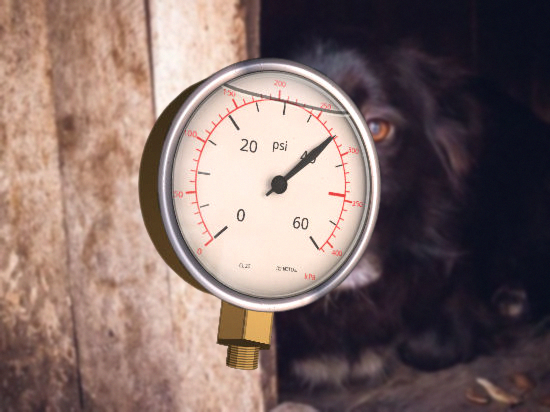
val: 40 psi
